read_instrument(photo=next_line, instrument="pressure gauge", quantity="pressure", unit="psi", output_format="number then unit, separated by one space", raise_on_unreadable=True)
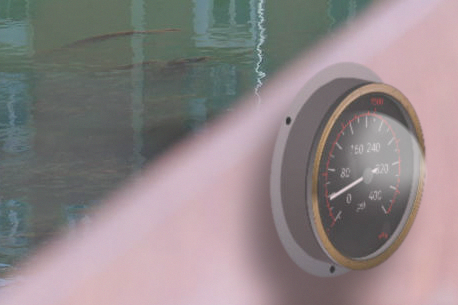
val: 40 psi
